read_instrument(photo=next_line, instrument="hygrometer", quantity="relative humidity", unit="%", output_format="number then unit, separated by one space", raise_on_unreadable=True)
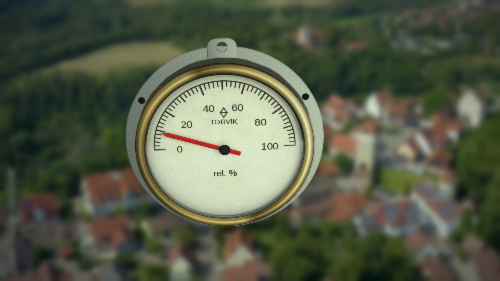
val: 10 %
